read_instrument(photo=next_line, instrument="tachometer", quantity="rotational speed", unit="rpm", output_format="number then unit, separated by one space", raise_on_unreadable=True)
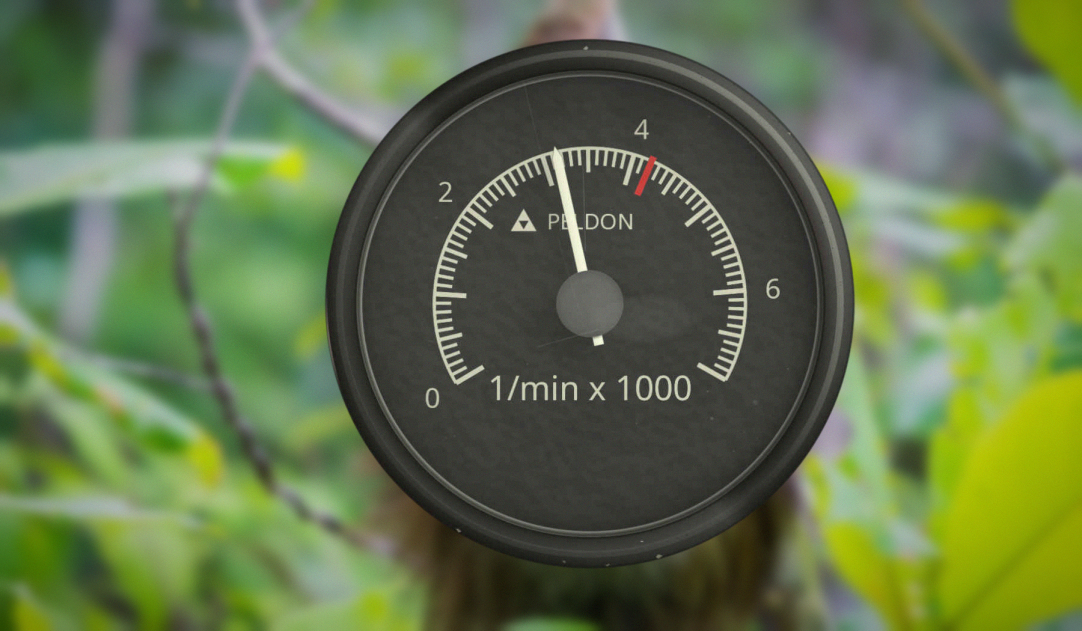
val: 3150 rpm
